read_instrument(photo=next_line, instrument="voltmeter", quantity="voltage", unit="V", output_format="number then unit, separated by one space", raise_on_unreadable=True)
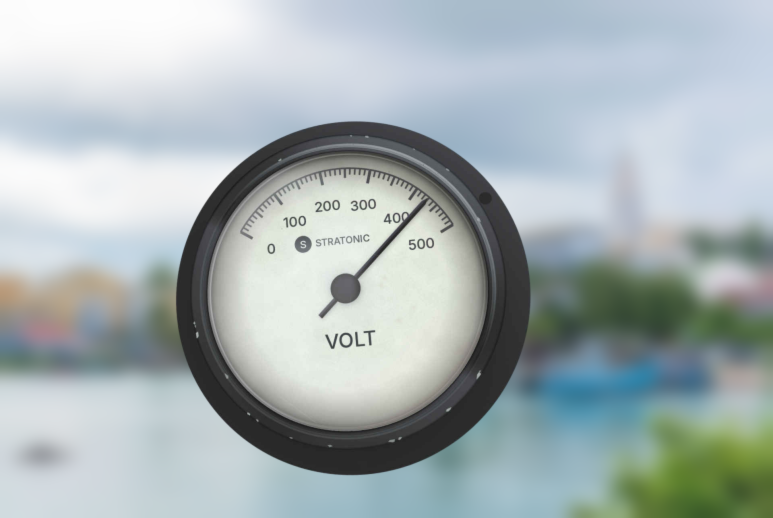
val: 430 V
